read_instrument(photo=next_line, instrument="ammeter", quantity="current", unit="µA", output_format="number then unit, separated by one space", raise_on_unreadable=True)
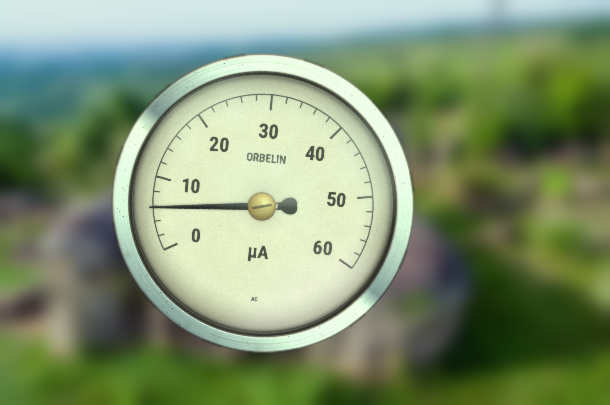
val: 6 µA
